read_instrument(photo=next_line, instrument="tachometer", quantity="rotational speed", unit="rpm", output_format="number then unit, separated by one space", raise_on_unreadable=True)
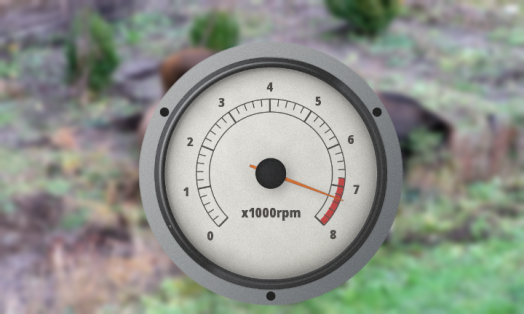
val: 7300 rpm
